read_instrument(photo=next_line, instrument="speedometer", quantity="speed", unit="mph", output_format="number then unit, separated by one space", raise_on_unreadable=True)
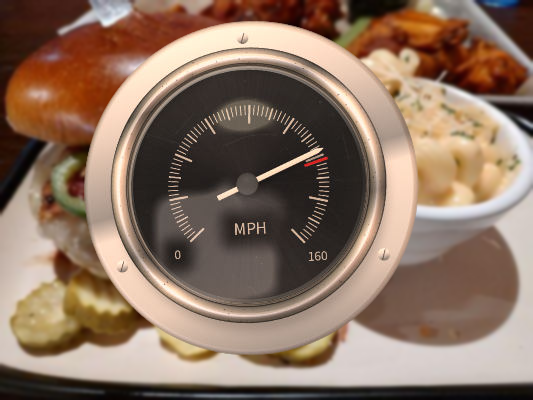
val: 118 mph
